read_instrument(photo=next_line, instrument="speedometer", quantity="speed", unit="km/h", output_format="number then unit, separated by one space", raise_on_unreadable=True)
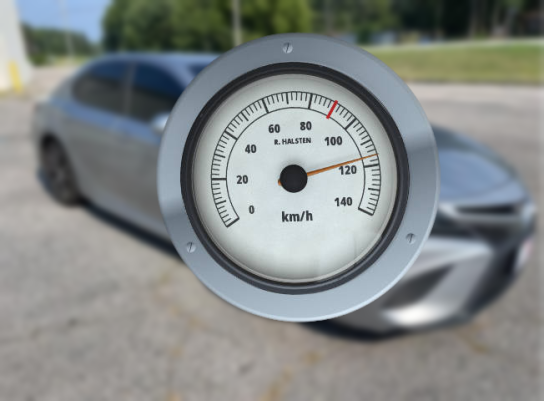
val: 116 km/h
